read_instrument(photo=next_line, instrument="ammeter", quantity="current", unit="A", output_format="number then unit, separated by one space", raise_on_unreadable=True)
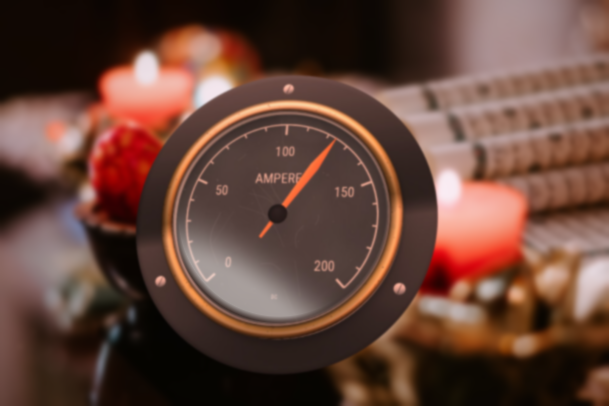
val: 125 A
